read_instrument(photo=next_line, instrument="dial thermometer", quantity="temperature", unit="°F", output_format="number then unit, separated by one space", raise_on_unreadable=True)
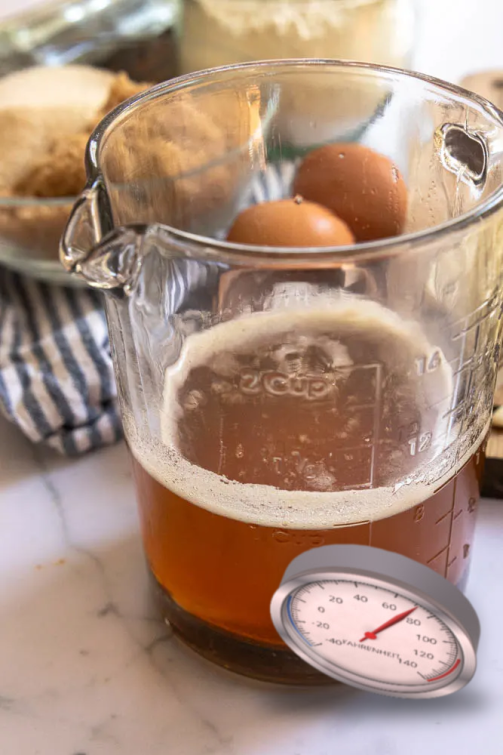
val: 70 °F
